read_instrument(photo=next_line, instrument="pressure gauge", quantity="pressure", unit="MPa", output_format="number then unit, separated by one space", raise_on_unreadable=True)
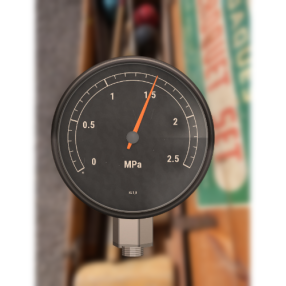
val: 1.5 MPa
